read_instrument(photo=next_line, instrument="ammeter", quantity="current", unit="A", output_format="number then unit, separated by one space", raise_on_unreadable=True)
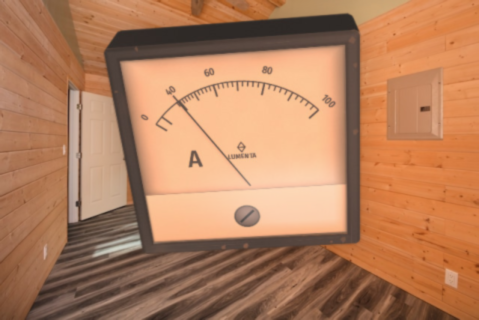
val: 40 A
